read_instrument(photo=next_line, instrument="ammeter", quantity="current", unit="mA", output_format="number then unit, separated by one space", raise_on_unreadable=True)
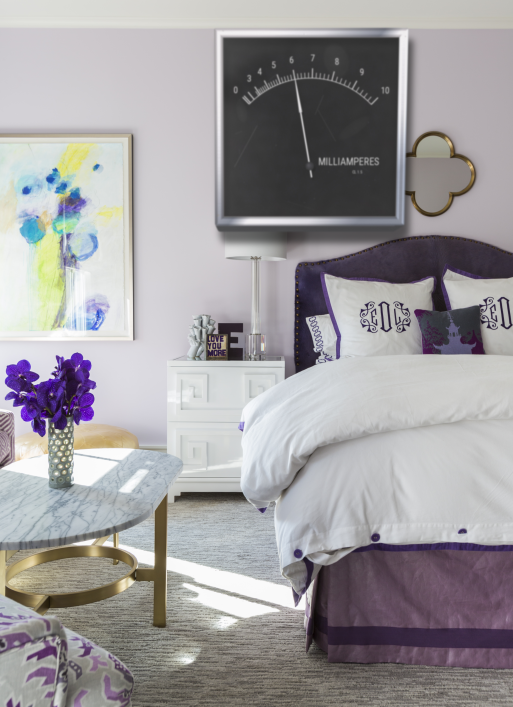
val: 6 mA
